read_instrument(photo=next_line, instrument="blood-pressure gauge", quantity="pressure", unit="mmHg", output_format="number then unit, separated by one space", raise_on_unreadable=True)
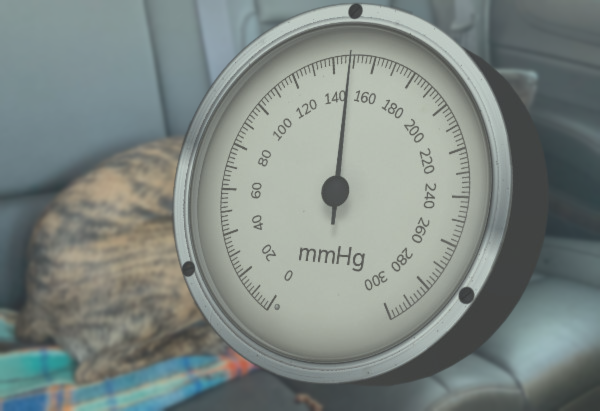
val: 150 mmHg
